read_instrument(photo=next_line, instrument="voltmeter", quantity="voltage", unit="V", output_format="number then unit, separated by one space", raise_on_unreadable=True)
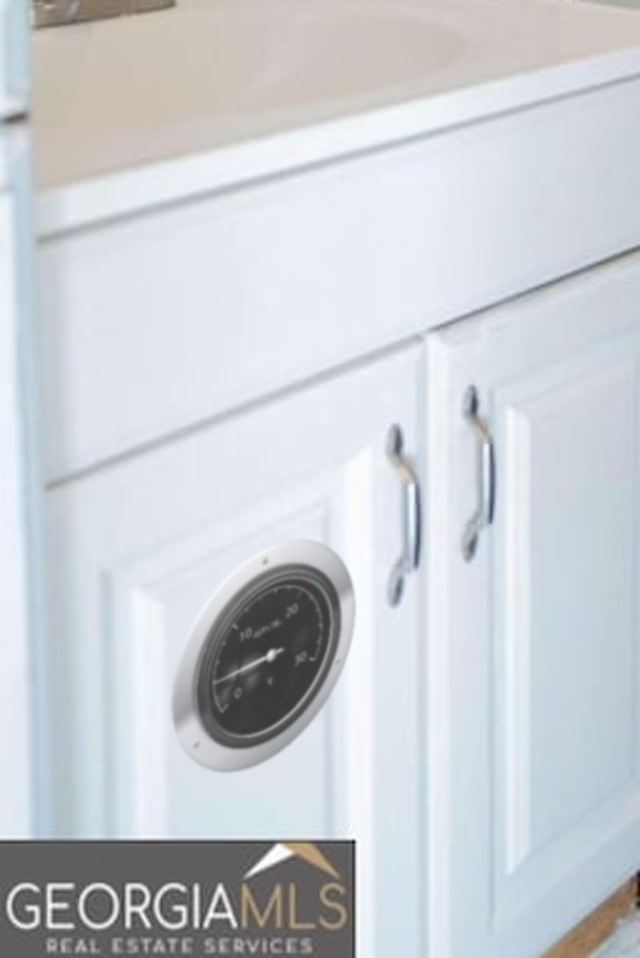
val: 4 V
